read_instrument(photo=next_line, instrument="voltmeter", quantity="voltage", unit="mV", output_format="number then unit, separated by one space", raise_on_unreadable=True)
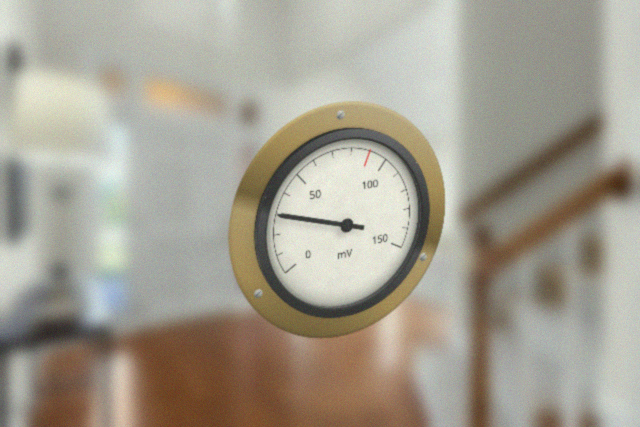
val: 30 mV
